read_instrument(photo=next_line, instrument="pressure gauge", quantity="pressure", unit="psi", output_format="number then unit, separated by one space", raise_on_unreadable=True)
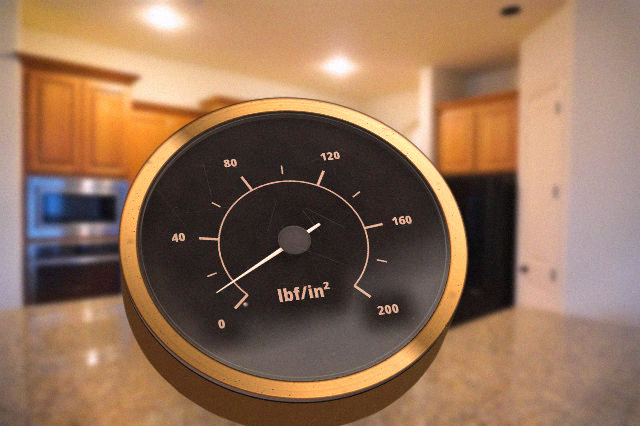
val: 10 psi
